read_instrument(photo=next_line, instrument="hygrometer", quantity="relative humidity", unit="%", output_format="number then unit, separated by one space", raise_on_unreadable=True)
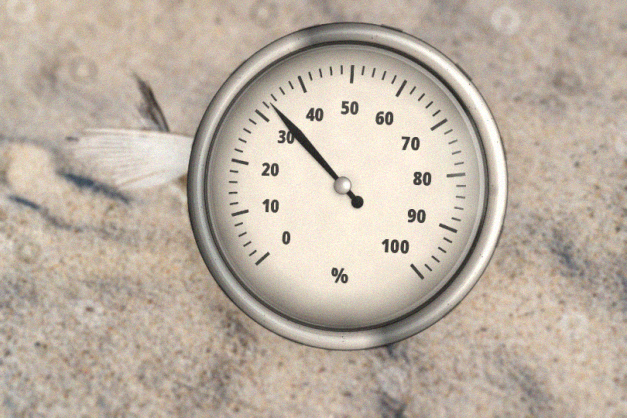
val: 33 %
